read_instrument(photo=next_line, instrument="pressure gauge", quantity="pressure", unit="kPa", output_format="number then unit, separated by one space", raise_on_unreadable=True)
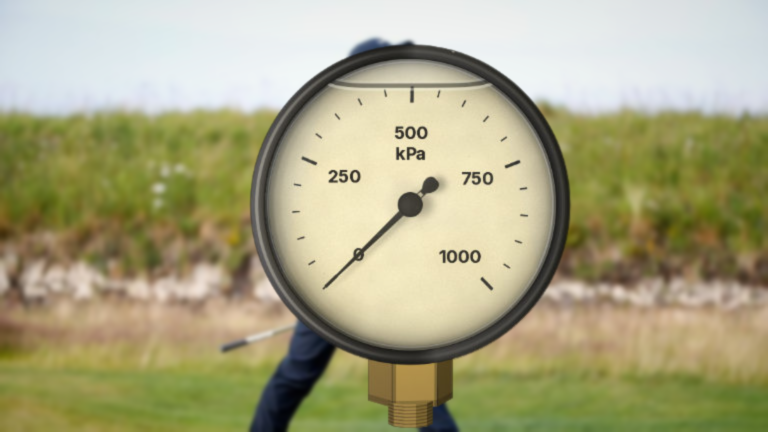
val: 0 kPa
